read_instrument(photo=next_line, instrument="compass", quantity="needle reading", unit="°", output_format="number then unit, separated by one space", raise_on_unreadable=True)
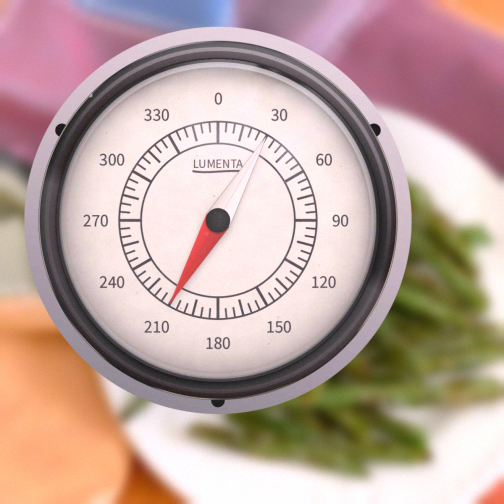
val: 210 °
